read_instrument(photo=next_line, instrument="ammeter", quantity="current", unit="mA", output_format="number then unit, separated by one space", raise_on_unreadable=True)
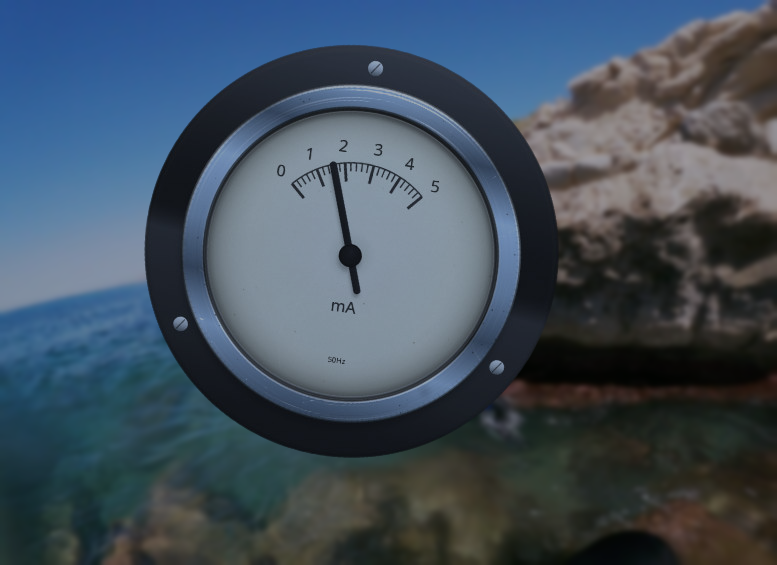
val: 1.6 mA
